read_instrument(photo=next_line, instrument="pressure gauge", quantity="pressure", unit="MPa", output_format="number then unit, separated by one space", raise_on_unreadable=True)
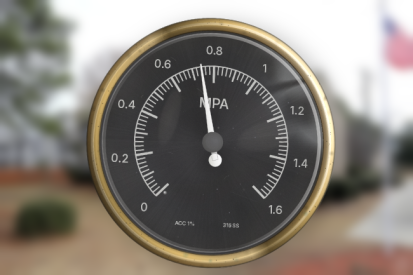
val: 0.74 MPa
